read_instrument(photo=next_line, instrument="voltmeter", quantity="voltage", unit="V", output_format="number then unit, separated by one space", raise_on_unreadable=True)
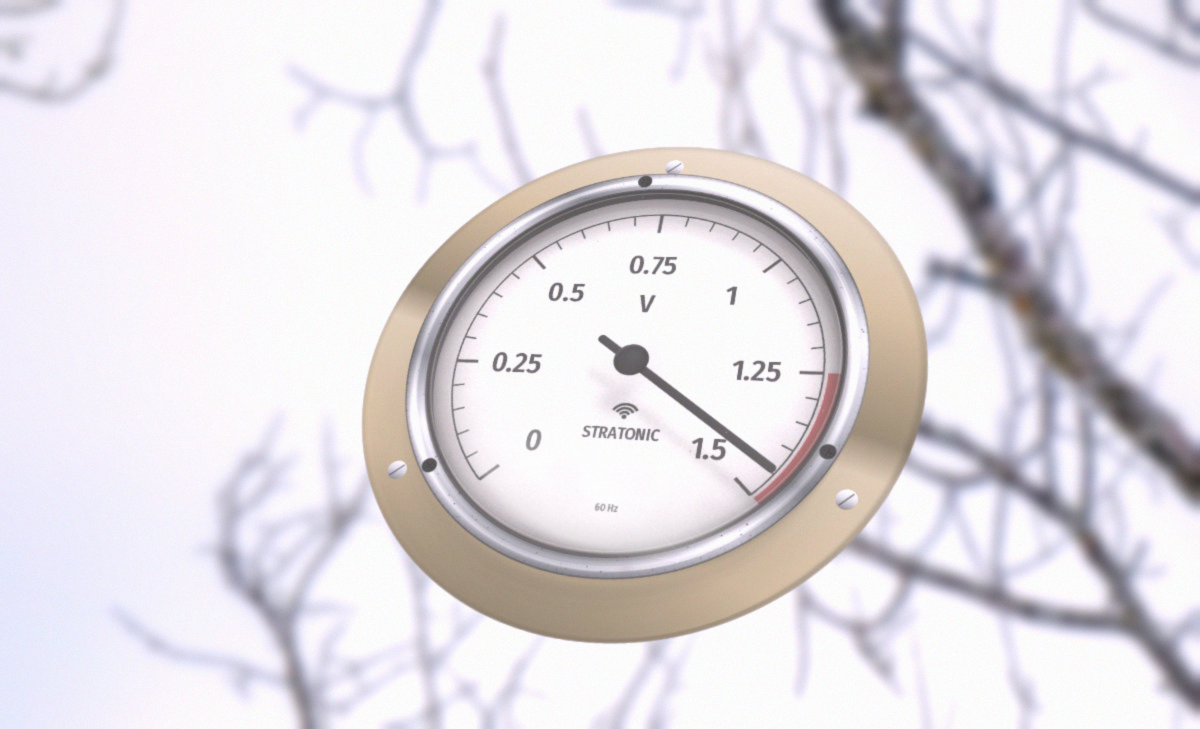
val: 1.45 V
